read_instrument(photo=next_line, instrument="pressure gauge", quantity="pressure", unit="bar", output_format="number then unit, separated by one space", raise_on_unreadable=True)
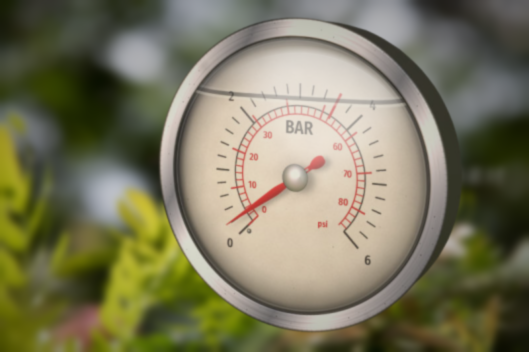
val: 0.2 bar
